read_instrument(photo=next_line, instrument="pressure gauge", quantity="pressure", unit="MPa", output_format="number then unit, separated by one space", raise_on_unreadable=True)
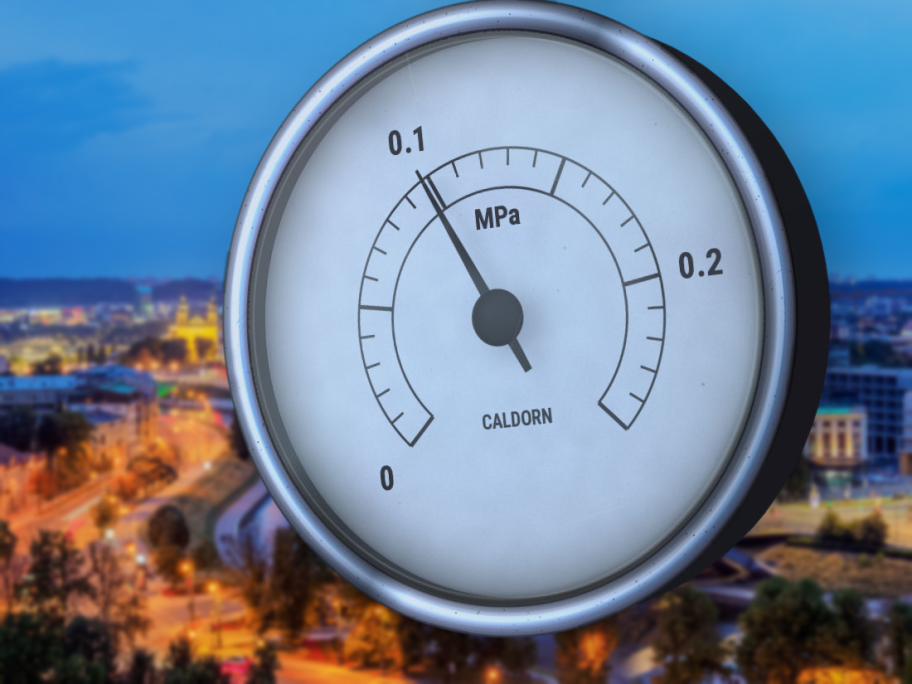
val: 0.1 MPa
